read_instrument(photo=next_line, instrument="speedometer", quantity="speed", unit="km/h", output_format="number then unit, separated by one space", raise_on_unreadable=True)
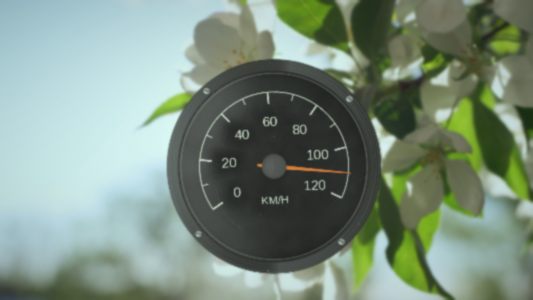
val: 110 km/h
